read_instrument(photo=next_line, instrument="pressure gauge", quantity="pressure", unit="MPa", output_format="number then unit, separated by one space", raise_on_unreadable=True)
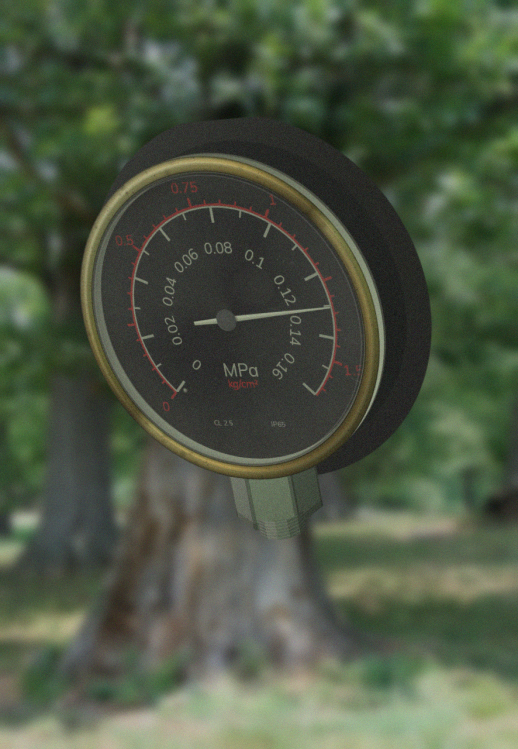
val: 0.13 MPa
